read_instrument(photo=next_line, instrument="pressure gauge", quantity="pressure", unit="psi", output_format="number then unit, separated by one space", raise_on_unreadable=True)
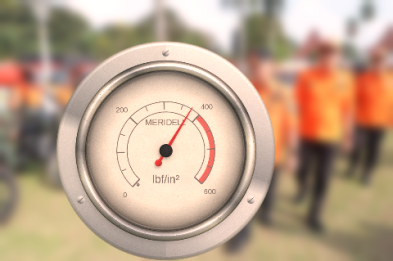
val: 375 psi
